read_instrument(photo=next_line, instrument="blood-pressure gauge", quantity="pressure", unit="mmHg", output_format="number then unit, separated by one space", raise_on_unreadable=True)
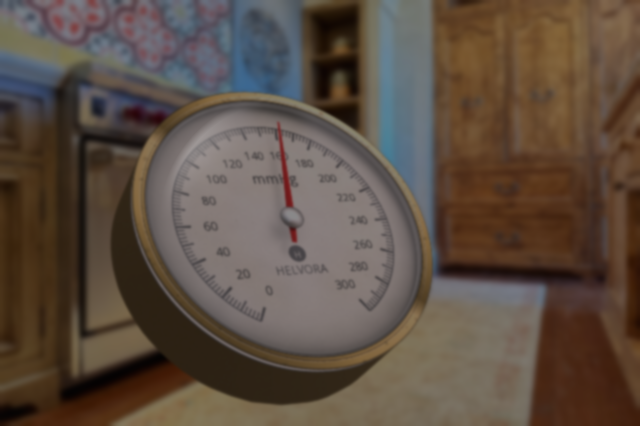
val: 160 mmHg
